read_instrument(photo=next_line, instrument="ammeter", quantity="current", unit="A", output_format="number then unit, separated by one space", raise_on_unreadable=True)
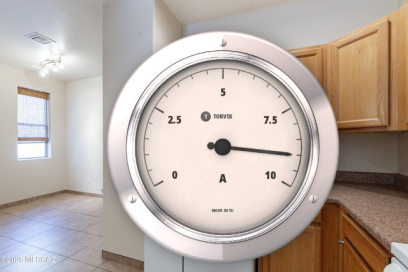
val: 9 A
